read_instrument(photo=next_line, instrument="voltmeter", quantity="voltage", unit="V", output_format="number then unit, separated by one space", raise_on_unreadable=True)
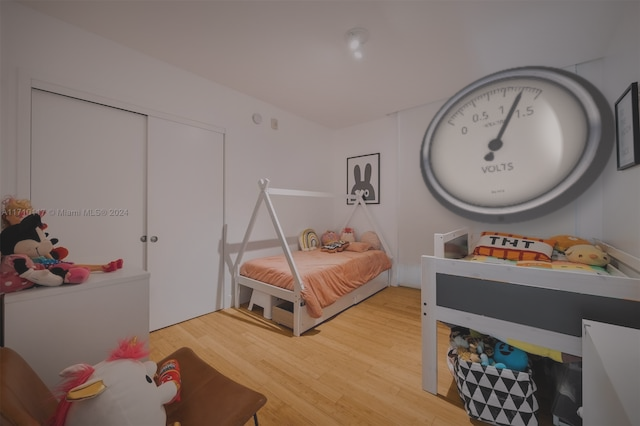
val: 1.25 V
